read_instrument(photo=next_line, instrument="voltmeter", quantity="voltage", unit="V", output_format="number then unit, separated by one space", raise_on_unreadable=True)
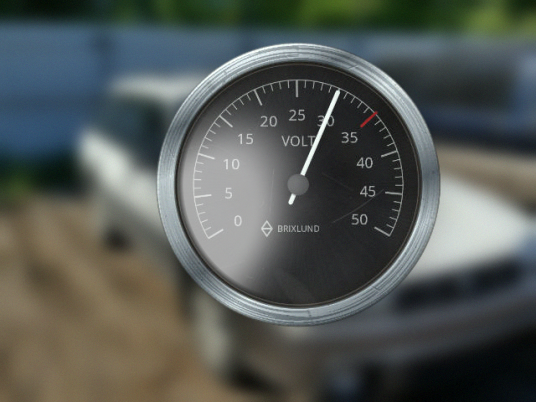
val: 30 V
